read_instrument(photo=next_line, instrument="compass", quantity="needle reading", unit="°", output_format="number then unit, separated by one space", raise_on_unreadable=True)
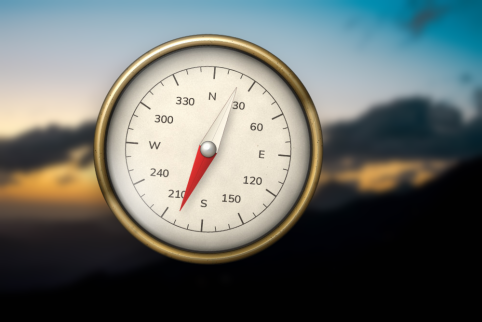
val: 200 °
